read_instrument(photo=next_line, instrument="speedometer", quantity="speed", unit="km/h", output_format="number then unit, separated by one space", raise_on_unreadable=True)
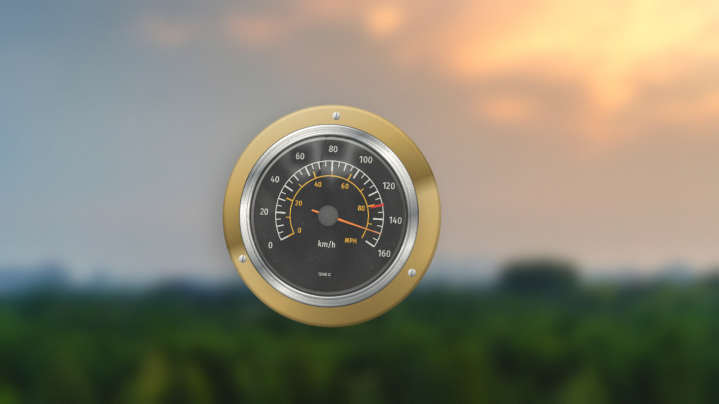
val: 150 km/h
